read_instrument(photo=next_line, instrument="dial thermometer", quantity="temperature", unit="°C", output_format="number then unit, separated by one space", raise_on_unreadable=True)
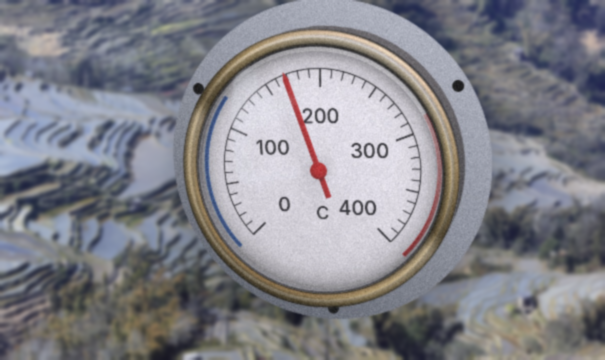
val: 170 °C
